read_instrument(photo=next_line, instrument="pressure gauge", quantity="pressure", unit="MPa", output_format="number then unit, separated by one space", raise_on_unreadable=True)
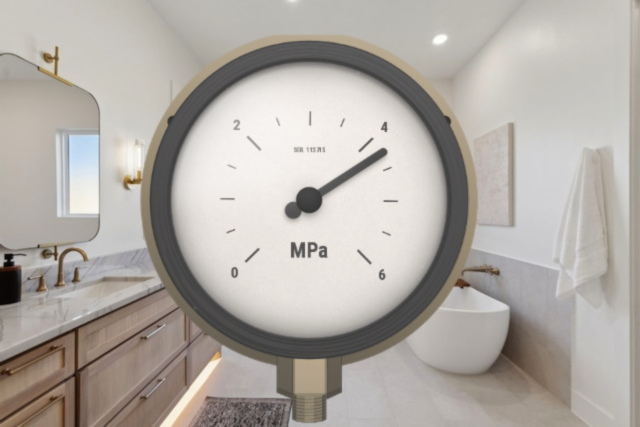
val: 4.25 MPa
